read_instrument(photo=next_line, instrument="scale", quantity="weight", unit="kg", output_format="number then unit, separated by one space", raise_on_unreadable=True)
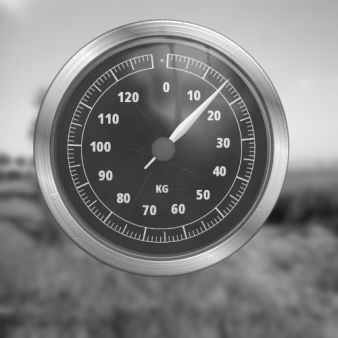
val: 15 kg
